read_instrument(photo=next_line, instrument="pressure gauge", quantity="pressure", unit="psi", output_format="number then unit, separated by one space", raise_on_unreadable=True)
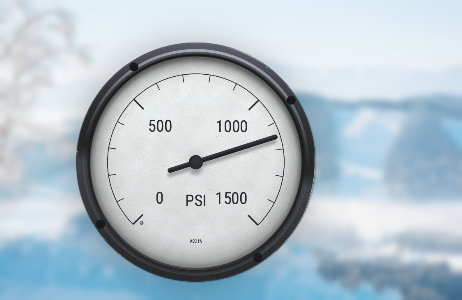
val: 1150 psi
